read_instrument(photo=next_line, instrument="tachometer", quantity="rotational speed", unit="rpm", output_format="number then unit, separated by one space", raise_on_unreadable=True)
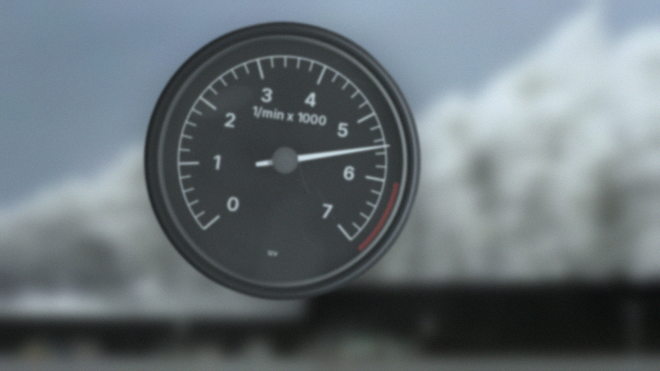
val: 5500 rpm
